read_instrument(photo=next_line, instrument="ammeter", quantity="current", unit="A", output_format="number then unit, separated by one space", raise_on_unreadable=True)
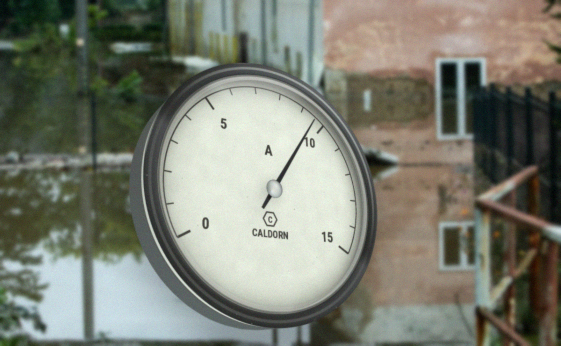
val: 9.5 A
